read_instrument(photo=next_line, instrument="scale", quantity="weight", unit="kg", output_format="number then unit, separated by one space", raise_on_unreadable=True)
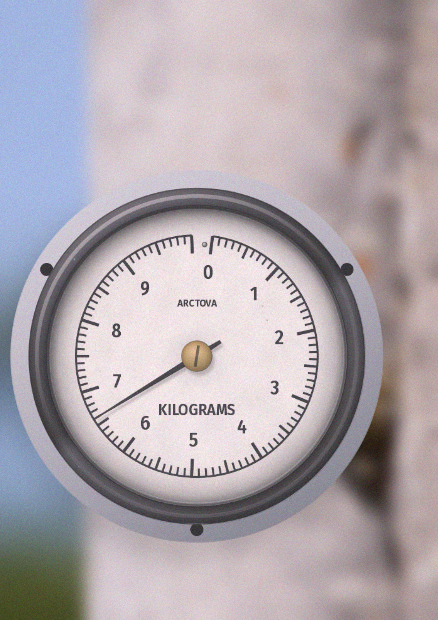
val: 6.6 kg
